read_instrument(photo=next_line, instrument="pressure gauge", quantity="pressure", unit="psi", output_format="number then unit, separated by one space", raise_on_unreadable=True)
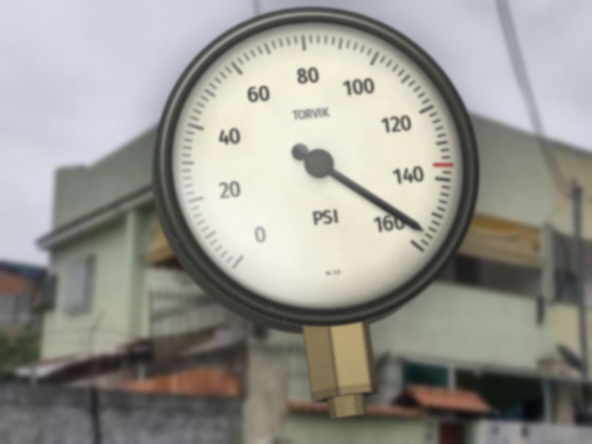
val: 156 psi
